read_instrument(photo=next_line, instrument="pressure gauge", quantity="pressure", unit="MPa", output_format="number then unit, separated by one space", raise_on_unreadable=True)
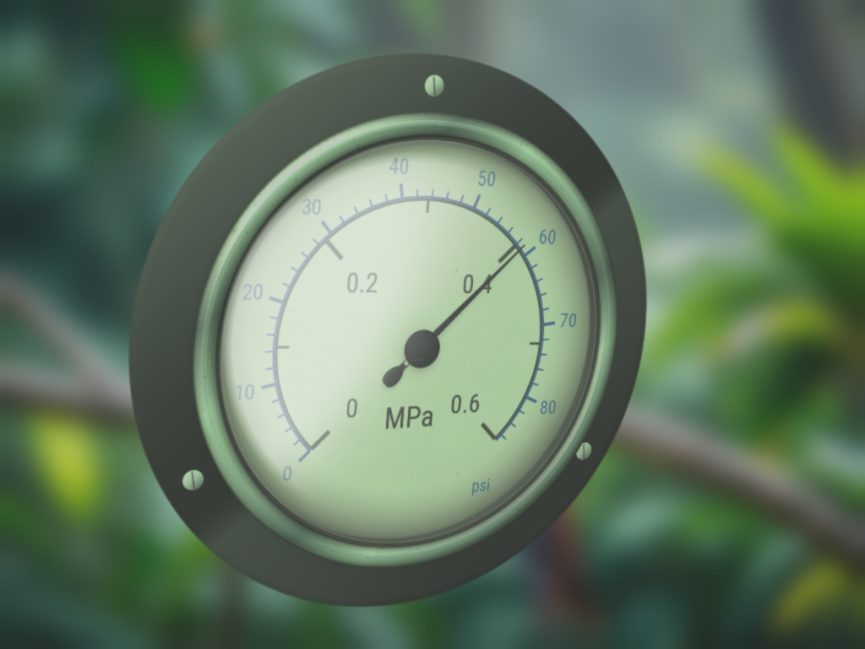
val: 0.4 MPa
